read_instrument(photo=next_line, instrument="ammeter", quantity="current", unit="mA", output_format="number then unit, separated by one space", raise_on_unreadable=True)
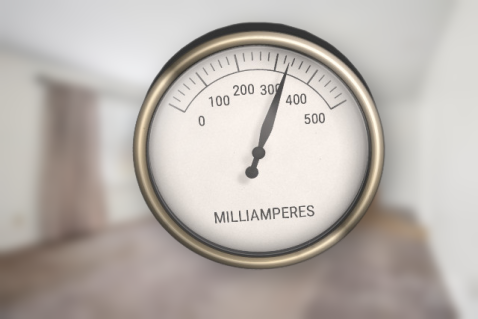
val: 330 mA
